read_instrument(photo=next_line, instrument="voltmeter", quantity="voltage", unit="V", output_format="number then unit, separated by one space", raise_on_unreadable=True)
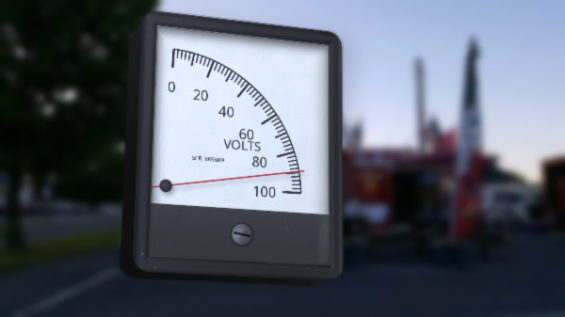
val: 90 V
